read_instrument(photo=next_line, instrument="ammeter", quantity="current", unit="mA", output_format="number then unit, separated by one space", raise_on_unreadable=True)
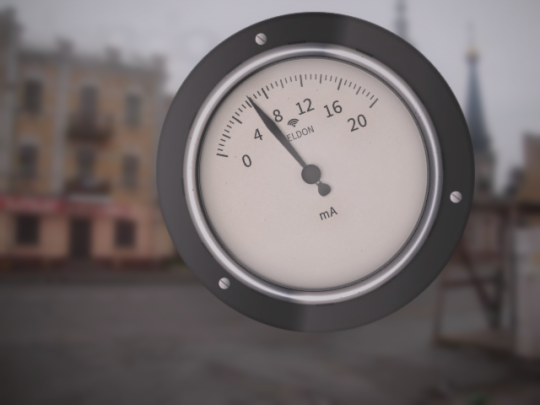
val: 6.5 mA
